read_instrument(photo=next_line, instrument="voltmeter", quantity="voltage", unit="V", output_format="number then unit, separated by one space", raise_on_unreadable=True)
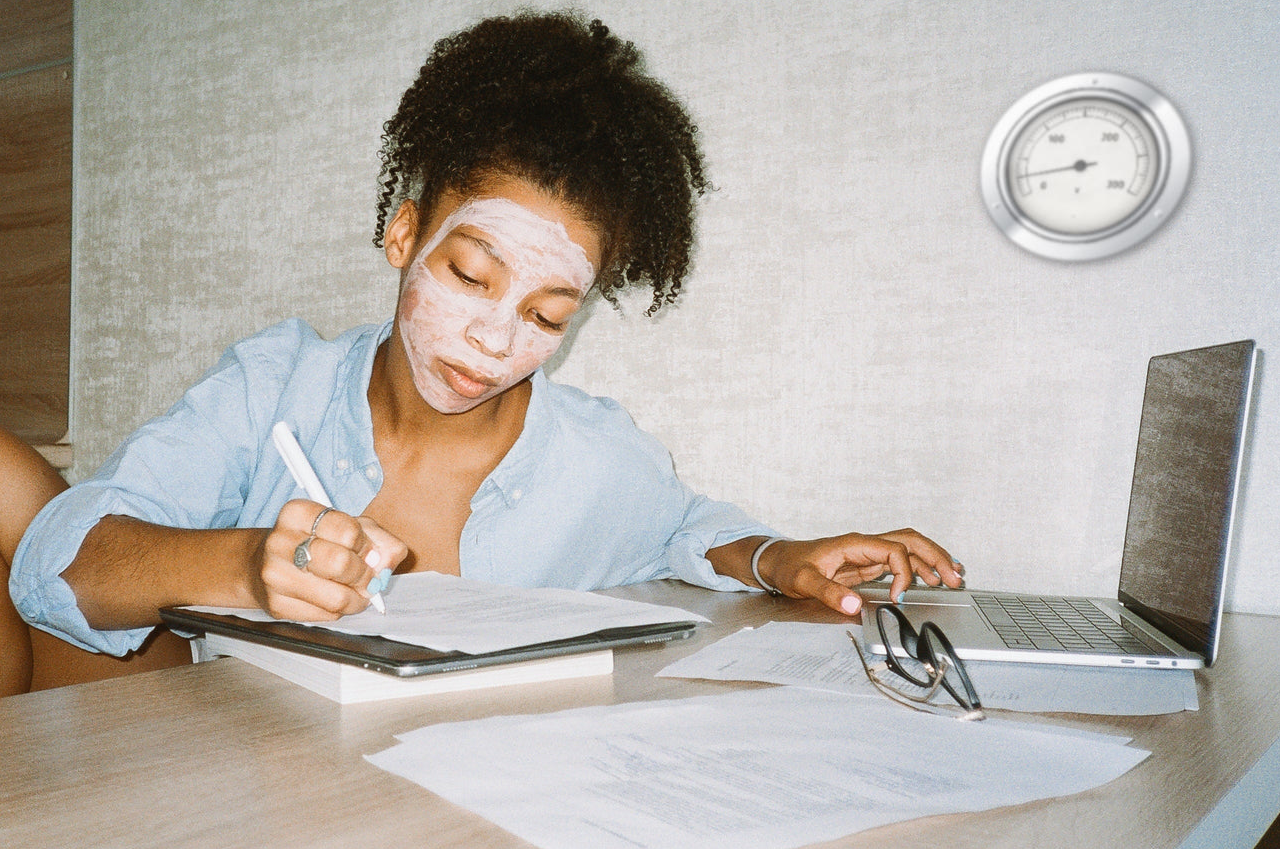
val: 25 V
